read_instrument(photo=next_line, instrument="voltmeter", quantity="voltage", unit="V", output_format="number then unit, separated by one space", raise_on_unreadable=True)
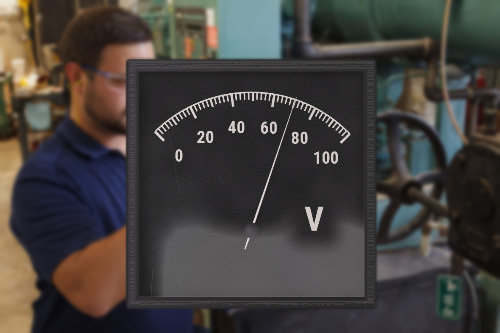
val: 70 V
